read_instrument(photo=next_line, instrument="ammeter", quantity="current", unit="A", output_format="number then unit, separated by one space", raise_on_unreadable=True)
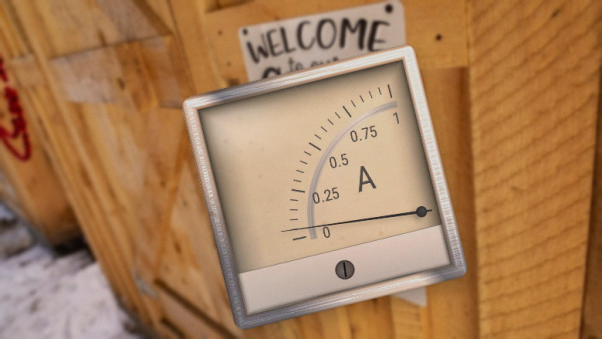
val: 0.05 A
